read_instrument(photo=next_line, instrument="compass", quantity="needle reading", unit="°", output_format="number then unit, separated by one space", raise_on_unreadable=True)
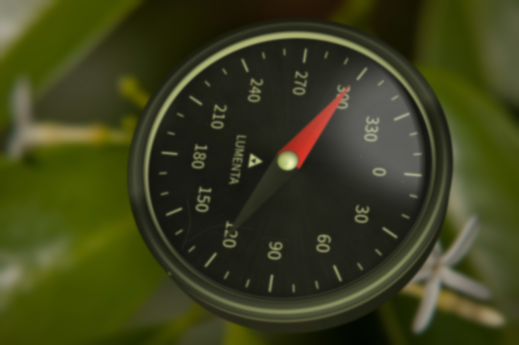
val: 300 °
